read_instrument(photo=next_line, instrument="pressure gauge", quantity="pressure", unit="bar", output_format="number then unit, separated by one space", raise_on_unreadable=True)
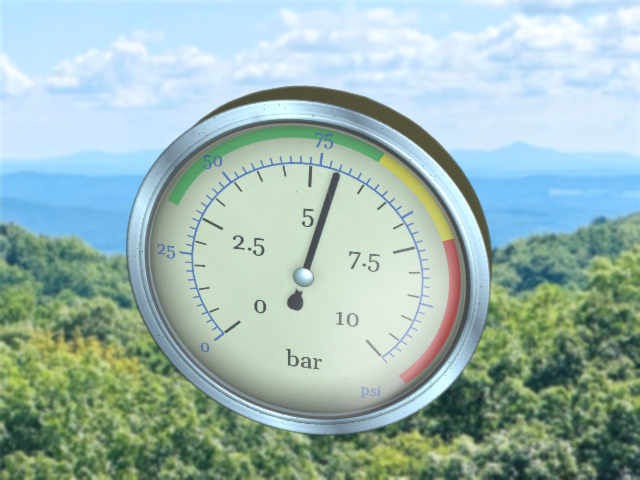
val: 5.5 bar
